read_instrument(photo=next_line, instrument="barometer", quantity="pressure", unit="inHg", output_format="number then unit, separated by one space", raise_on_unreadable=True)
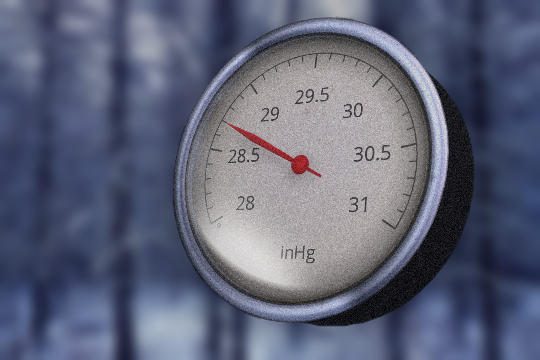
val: 28.7 inHg
